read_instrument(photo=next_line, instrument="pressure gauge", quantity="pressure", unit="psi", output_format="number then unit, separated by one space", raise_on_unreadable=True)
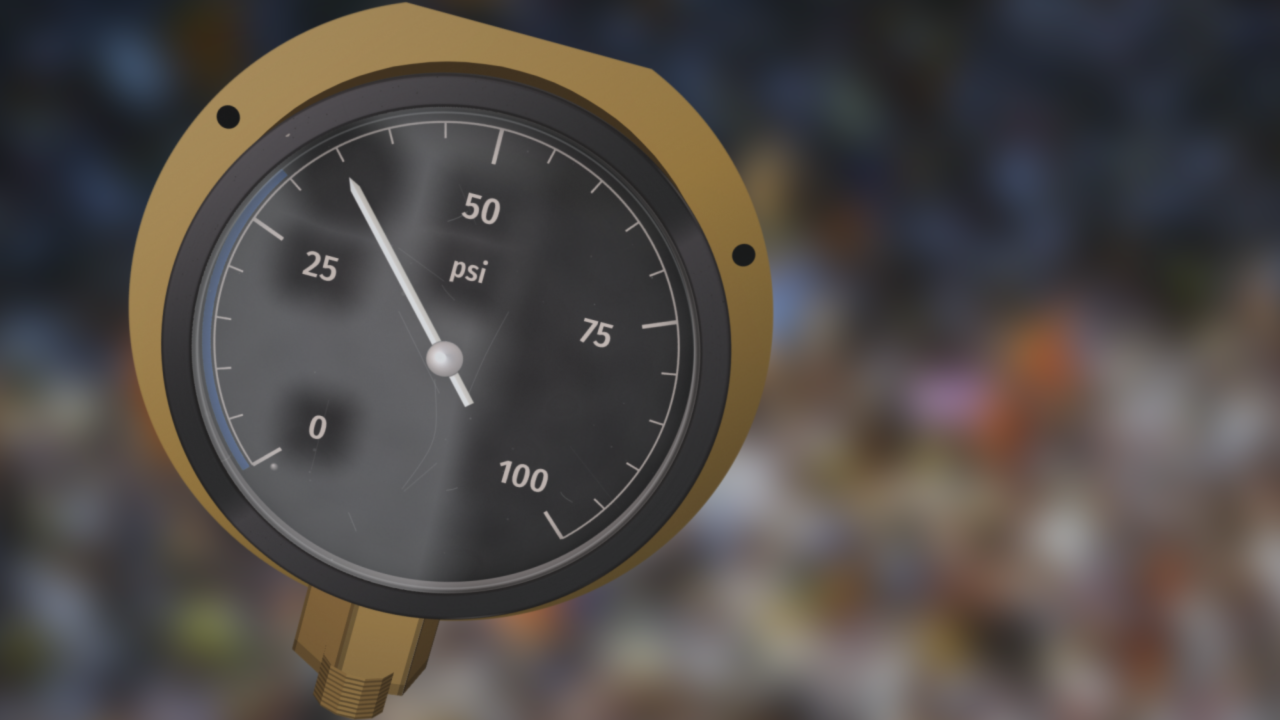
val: 35 psi
